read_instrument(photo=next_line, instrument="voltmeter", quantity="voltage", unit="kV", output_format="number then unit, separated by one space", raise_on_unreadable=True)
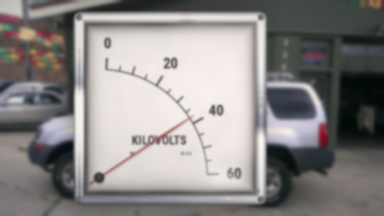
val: 37.5 kV
